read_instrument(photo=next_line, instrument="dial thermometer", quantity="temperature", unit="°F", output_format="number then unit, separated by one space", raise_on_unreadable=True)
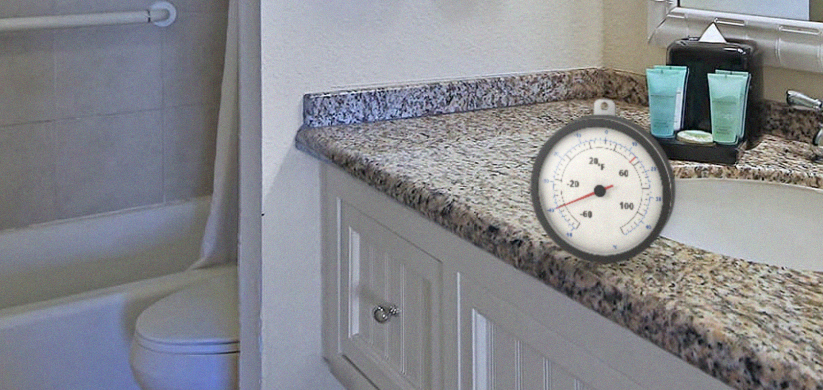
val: -40 °F
